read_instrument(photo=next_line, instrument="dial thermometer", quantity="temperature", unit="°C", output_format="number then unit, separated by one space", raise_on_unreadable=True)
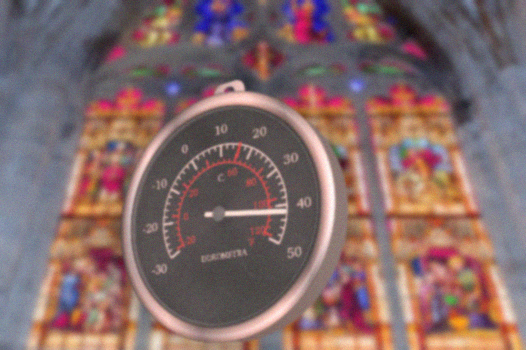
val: 42 °C
